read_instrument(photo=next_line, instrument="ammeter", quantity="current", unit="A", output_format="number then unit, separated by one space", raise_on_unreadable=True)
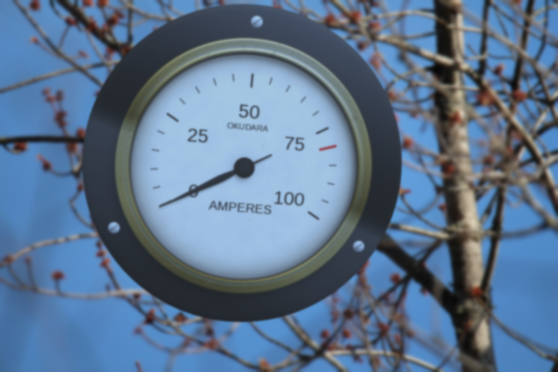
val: 0 A
